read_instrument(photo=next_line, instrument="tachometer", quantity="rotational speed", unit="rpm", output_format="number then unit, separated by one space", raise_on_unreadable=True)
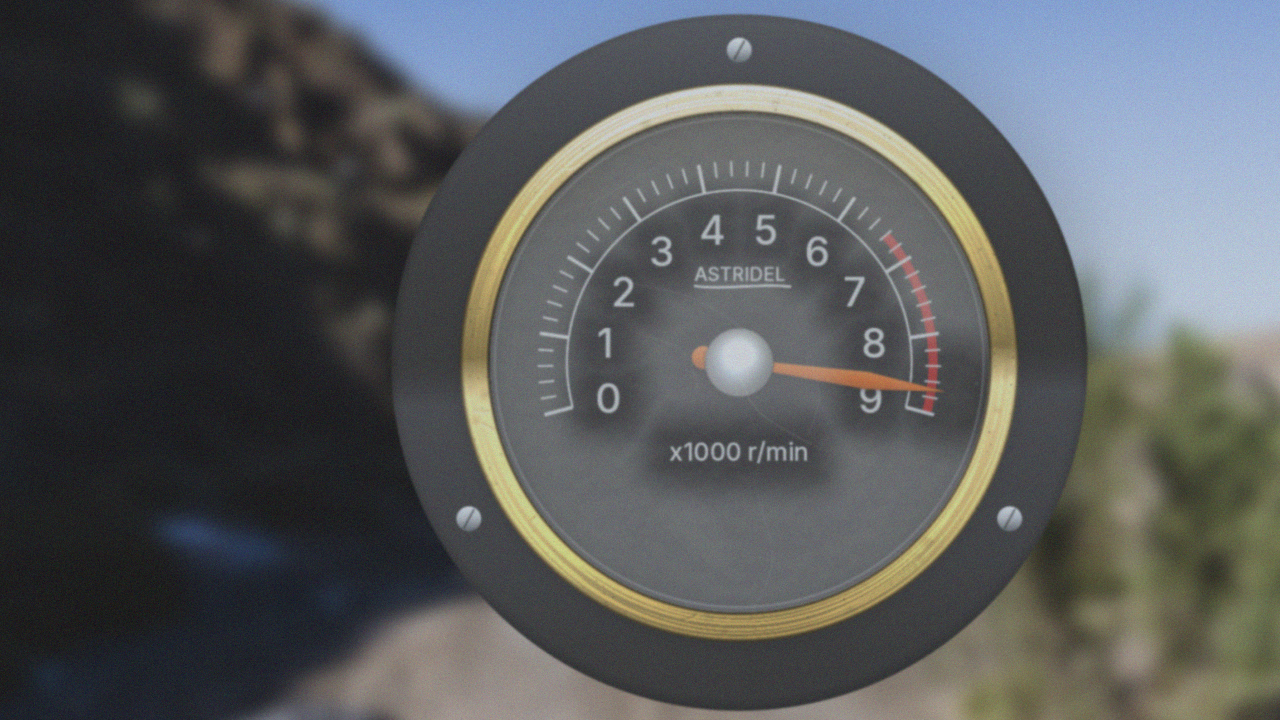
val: 8700 rpm
